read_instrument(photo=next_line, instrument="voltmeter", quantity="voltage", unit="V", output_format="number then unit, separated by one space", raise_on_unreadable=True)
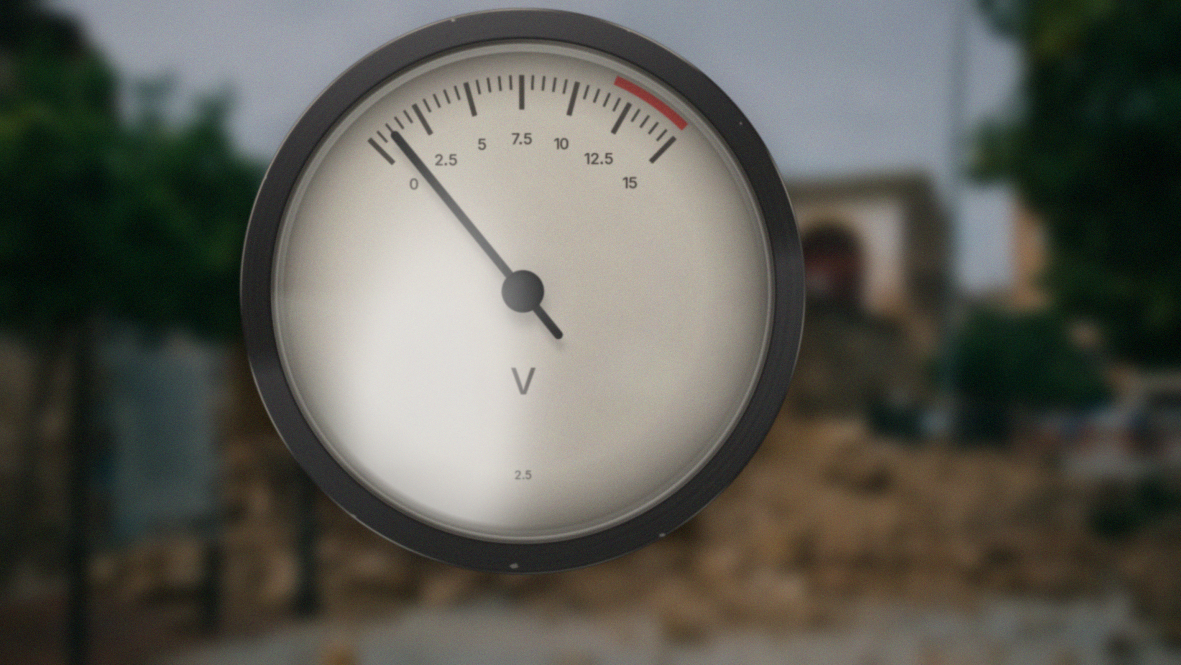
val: 1 V
